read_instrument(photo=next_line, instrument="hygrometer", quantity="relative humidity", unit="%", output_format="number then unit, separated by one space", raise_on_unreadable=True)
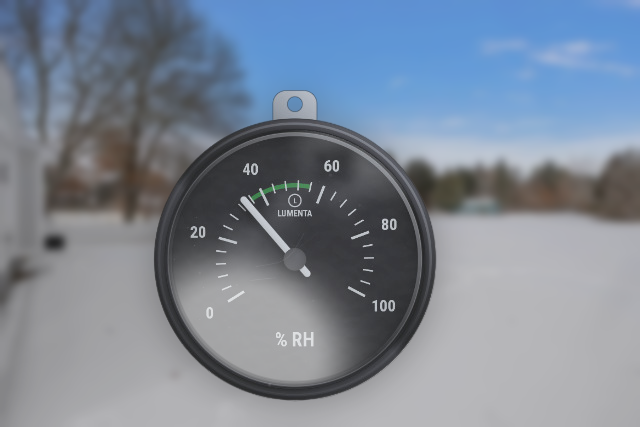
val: 34 %
